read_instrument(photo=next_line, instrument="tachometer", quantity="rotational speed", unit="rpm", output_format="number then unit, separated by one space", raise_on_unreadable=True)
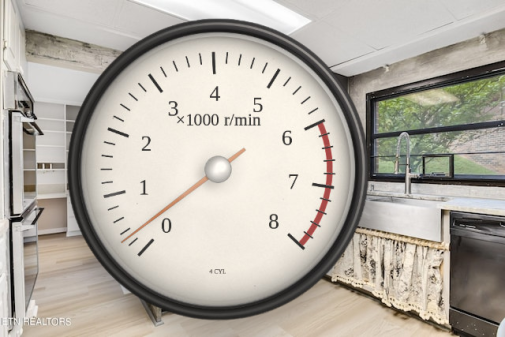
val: 300 rpm
